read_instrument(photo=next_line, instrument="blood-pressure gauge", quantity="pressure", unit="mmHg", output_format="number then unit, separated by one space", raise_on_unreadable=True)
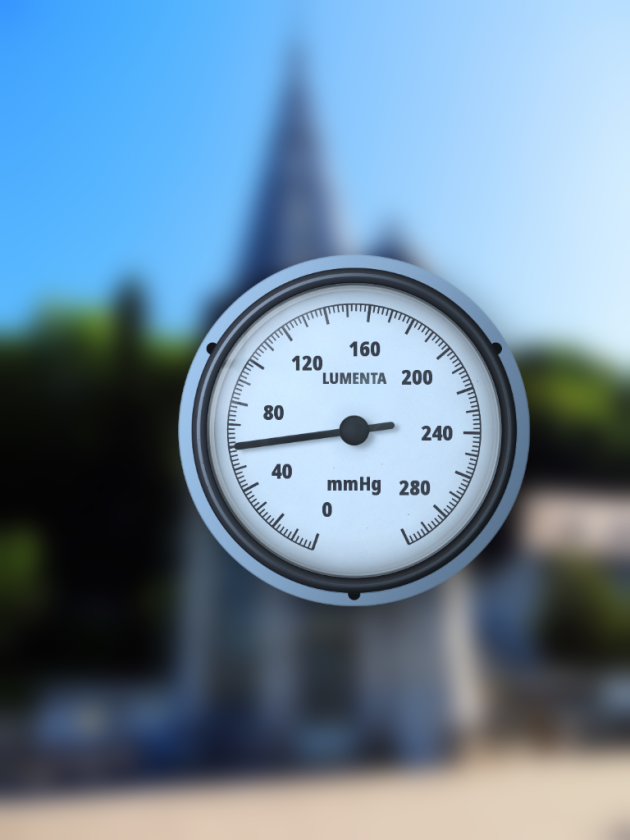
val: 60 mmHg
